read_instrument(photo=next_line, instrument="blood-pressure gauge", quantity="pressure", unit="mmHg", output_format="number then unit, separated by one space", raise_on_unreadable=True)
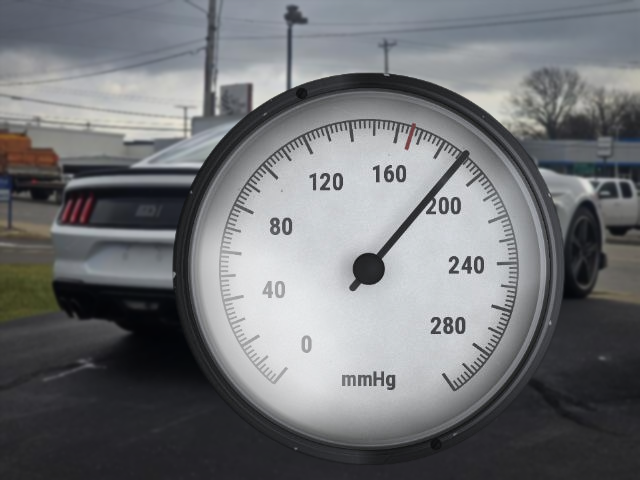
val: 190 mmHg
